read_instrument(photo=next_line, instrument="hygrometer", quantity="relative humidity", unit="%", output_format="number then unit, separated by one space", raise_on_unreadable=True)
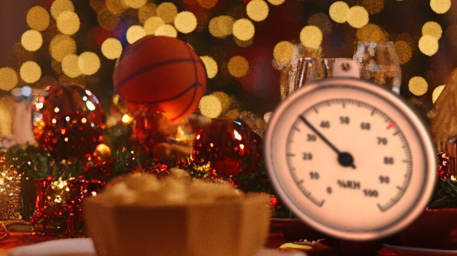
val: 35 %
